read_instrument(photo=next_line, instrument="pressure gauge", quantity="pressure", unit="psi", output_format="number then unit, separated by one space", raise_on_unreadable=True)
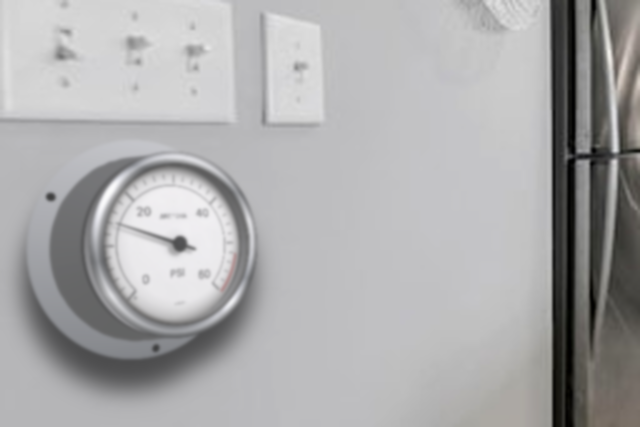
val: 14 psi
